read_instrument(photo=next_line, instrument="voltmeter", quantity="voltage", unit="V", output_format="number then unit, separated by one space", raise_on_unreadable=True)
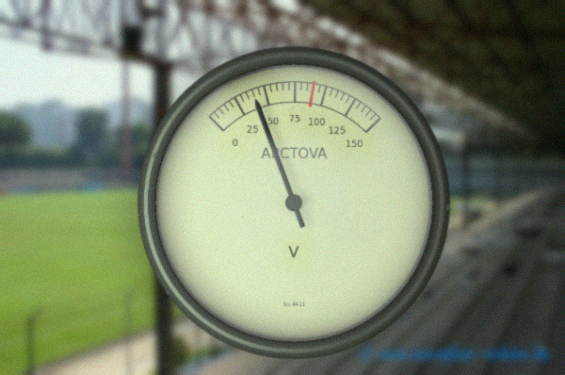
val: 40 V
